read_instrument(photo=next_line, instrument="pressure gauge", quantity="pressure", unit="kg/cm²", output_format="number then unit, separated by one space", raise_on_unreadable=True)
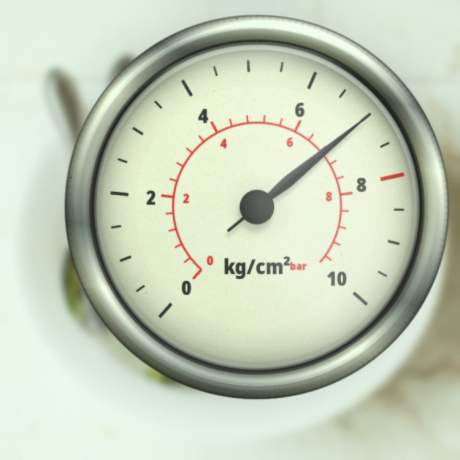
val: 7 kg/cm²
